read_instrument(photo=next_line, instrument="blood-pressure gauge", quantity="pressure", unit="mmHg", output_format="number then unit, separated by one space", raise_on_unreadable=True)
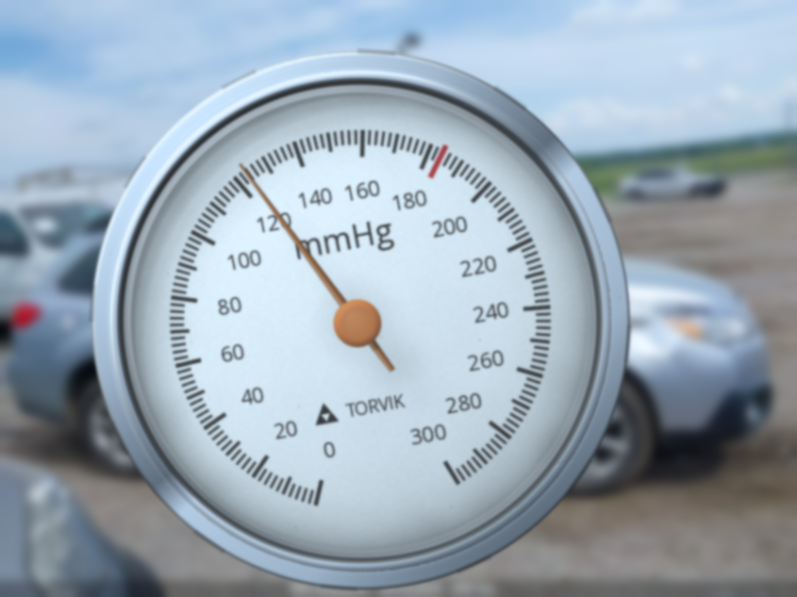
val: 124 mmHg
